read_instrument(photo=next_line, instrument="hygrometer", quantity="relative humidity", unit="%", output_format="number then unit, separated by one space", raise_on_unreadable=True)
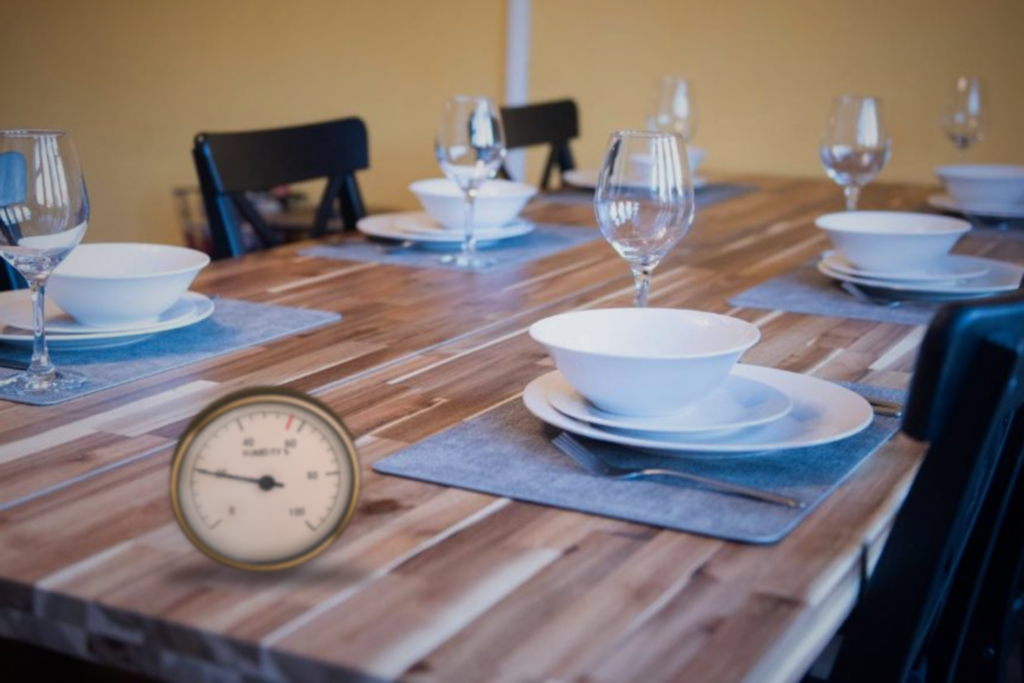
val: 20 %
